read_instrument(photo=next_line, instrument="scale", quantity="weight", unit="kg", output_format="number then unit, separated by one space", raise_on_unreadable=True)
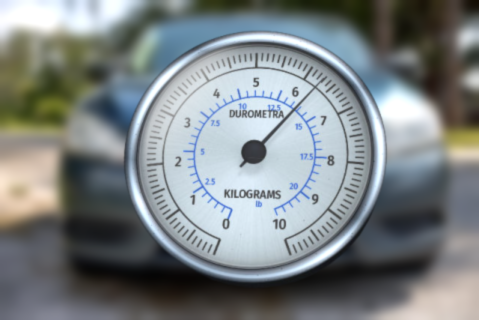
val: 6.3 kg
